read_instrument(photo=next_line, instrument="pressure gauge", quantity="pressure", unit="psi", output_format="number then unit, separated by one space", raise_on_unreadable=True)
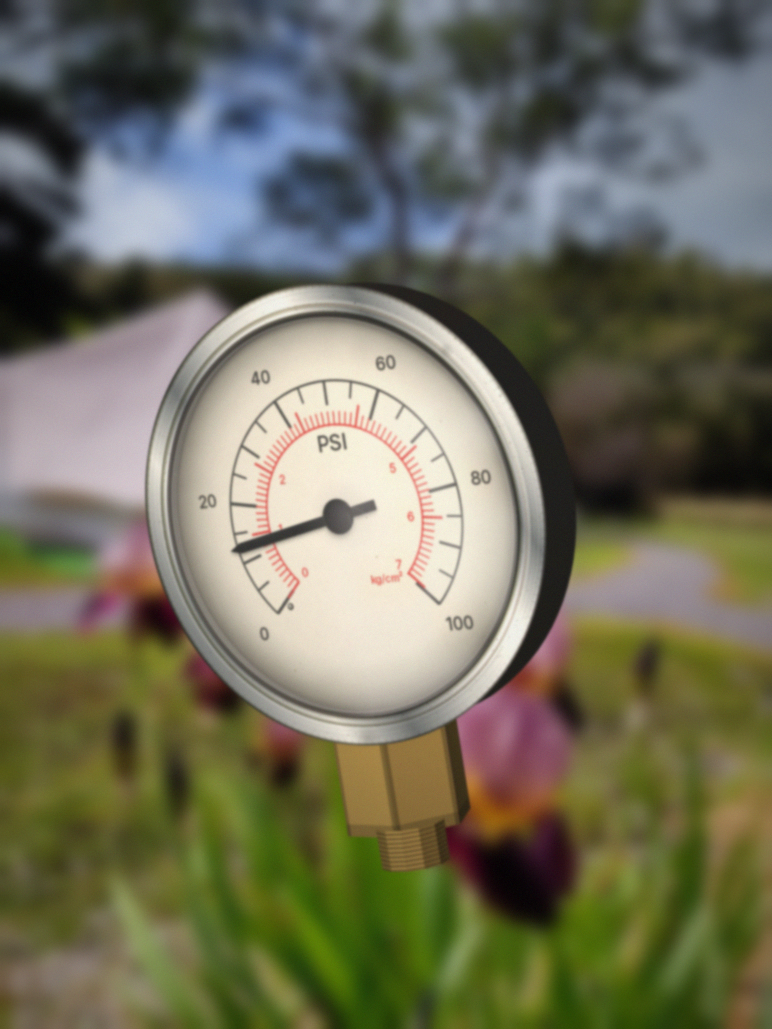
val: 12.5 psi
